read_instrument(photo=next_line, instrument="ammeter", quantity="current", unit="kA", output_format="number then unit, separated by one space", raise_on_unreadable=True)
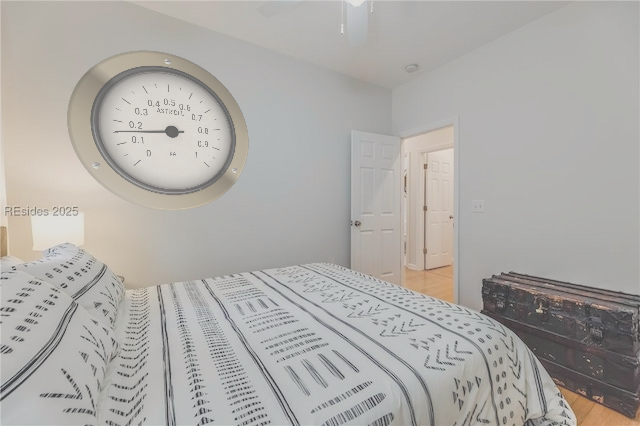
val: 0.15 kA
